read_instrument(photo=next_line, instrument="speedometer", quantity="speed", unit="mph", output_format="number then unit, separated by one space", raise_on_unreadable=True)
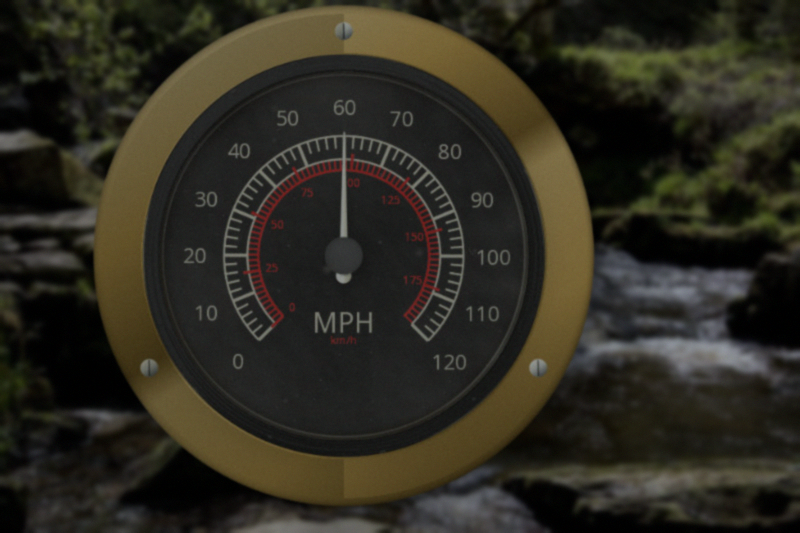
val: 60 mph
